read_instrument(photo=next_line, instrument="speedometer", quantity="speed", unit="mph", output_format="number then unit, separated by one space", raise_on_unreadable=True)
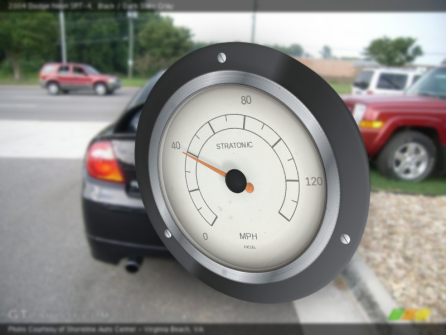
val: 40 mph
